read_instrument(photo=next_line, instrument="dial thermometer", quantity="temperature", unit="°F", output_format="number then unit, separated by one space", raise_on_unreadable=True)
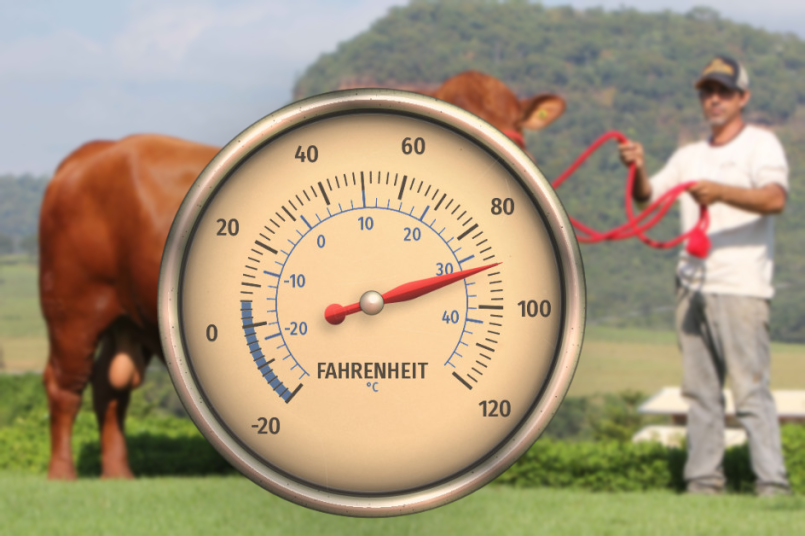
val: 90 °F
